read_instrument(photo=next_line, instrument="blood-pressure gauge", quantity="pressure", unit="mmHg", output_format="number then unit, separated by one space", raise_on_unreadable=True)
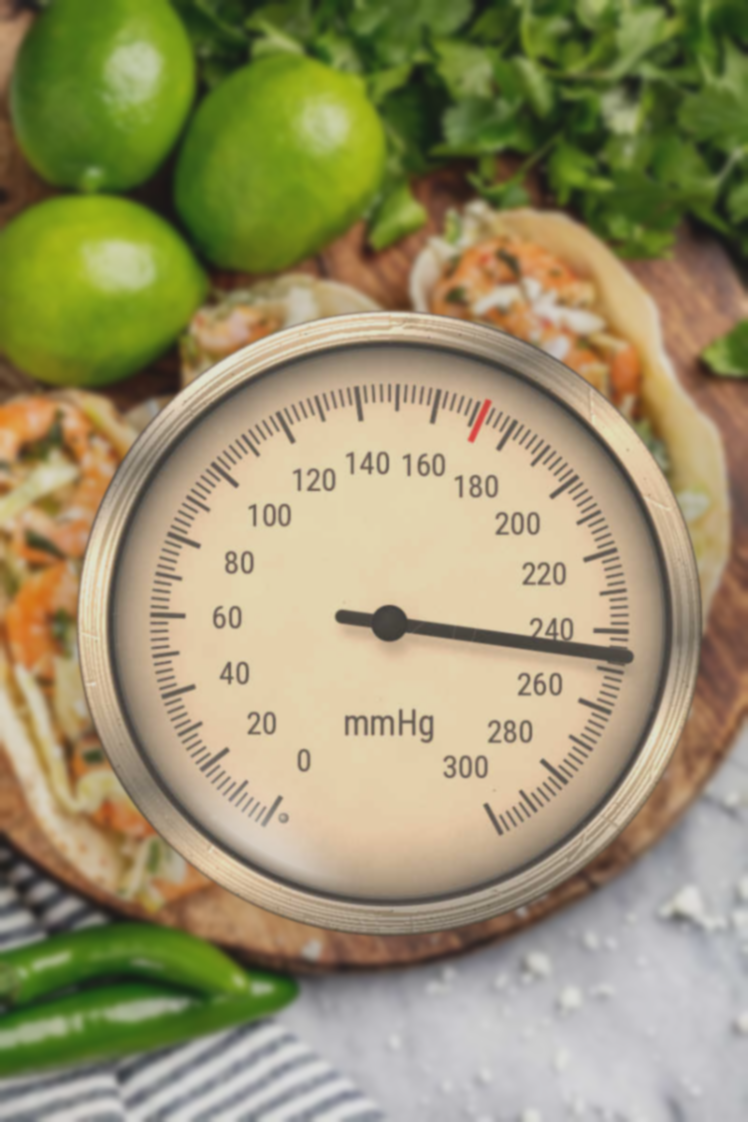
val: 246 mmHg
